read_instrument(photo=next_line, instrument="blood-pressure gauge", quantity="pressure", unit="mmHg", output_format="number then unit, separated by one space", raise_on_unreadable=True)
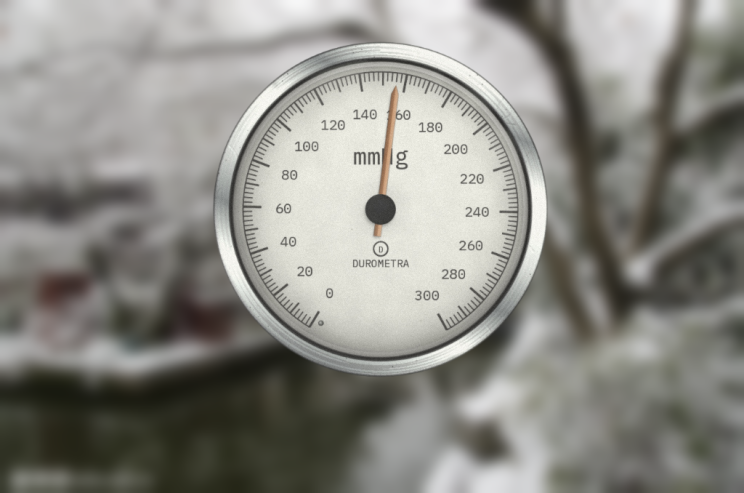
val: 156 mmHg
